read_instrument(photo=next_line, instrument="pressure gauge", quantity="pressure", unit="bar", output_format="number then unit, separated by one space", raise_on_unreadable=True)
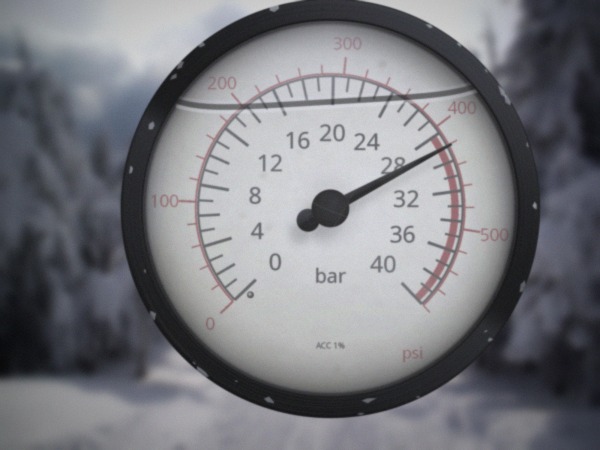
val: 29 bar
